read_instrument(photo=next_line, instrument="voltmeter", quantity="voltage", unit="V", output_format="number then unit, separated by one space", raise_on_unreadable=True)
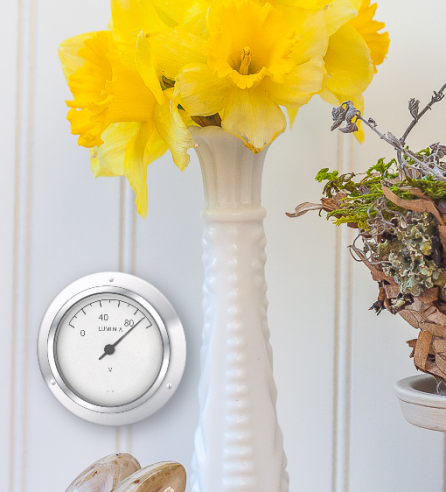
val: 90 V
